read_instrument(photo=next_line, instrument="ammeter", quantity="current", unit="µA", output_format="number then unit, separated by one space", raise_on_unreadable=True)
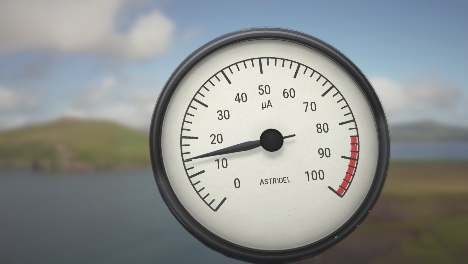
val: 14 µA
